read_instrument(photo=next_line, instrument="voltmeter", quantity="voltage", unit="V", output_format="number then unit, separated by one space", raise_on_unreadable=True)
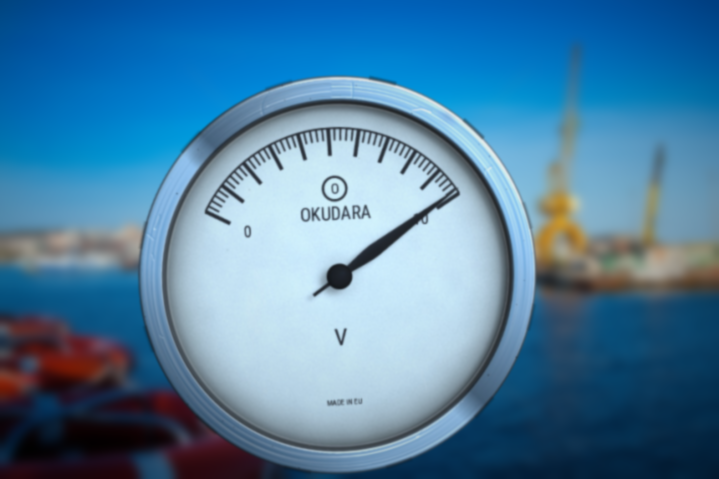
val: 9.8 V
